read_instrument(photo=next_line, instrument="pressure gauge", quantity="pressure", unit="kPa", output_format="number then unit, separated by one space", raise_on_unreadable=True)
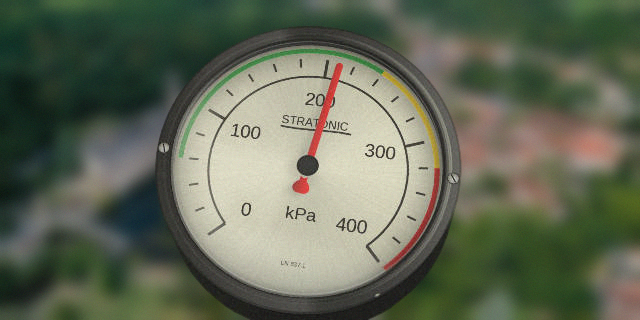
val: 210 kPa
